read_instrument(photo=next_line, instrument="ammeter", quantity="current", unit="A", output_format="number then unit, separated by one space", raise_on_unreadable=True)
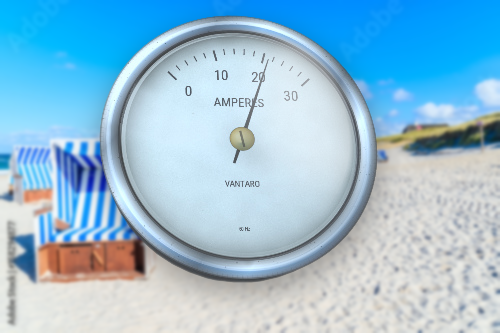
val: 21 A
